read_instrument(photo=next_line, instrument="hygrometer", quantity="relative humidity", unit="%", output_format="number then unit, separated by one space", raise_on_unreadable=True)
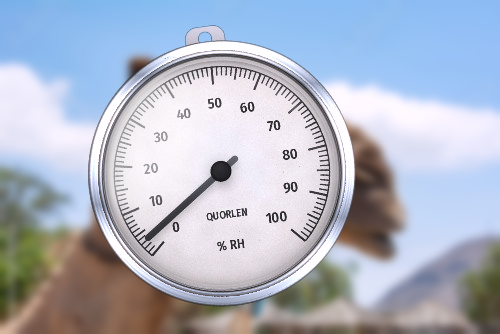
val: 3 %
